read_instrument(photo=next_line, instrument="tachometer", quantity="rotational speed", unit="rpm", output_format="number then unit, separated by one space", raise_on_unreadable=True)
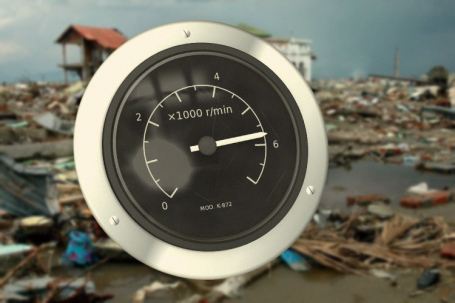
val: 5750 rpm
